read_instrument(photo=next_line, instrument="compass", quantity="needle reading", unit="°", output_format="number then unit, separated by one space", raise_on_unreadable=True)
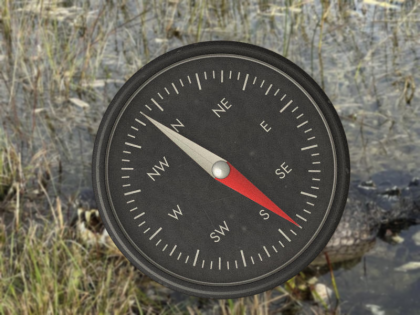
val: 170 °
